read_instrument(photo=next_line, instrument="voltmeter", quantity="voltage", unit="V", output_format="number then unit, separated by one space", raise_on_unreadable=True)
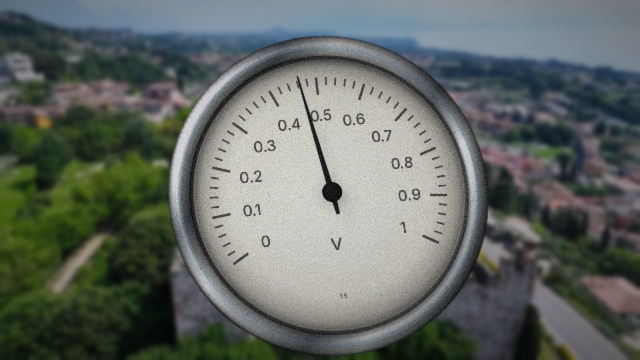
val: 0.46 V
